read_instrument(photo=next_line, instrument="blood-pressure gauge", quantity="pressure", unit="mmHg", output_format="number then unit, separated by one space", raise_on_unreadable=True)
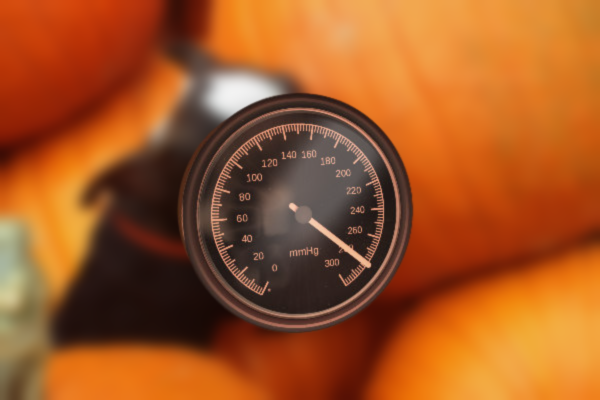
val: 280 mmHg
